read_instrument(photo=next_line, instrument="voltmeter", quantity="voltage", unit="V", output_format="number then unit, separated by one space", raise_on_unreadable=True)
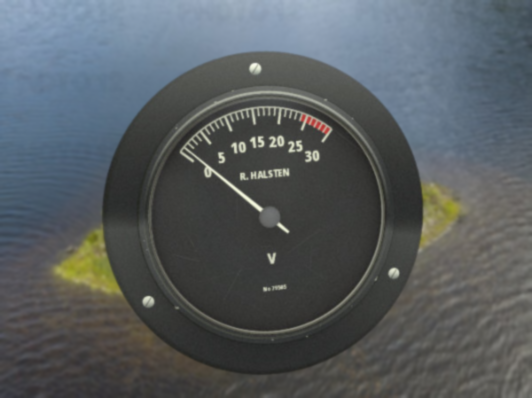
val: 1 V
